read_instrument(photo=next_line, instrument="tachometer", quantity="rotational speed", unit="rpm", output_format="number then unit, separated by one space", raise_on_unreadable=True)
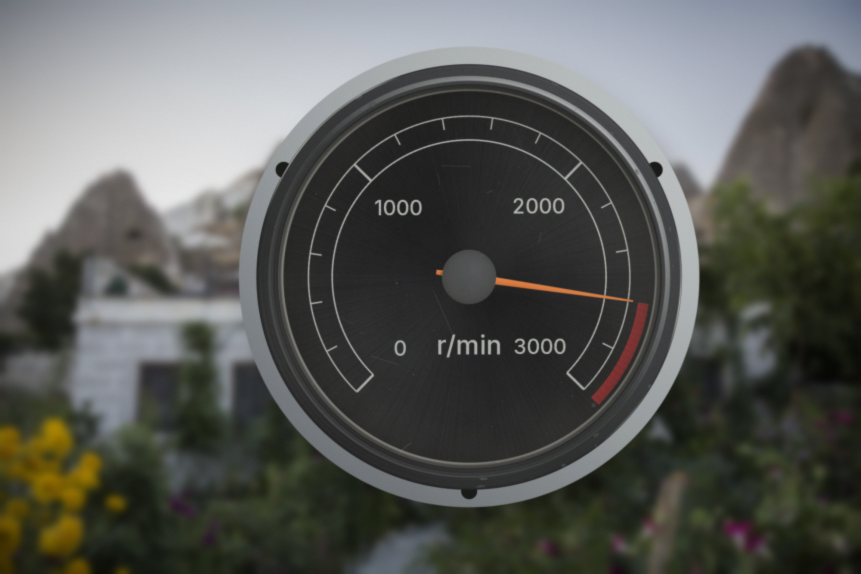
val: 2600 rpm
